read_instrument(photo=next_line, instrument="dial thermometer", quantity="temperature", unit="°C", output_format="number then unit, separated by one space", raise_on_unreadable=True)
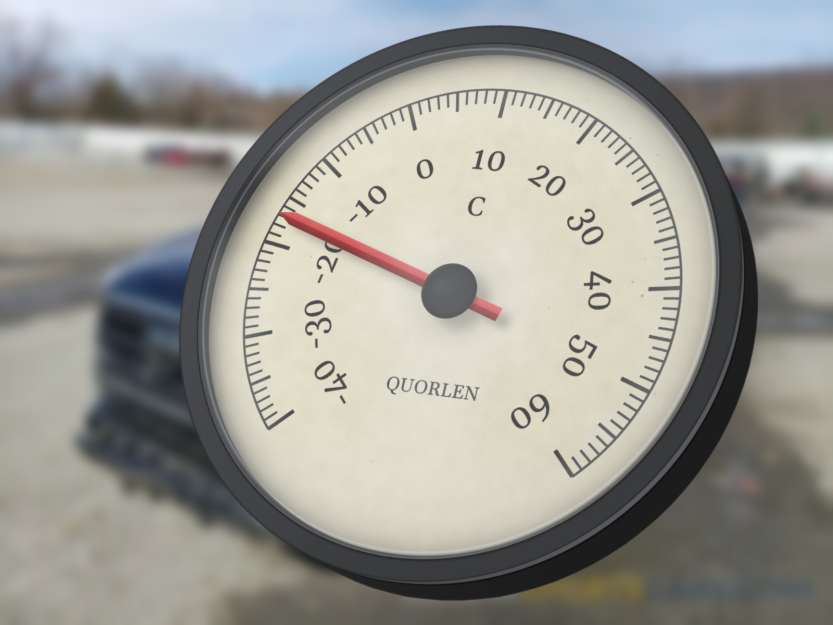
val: -17 °C
